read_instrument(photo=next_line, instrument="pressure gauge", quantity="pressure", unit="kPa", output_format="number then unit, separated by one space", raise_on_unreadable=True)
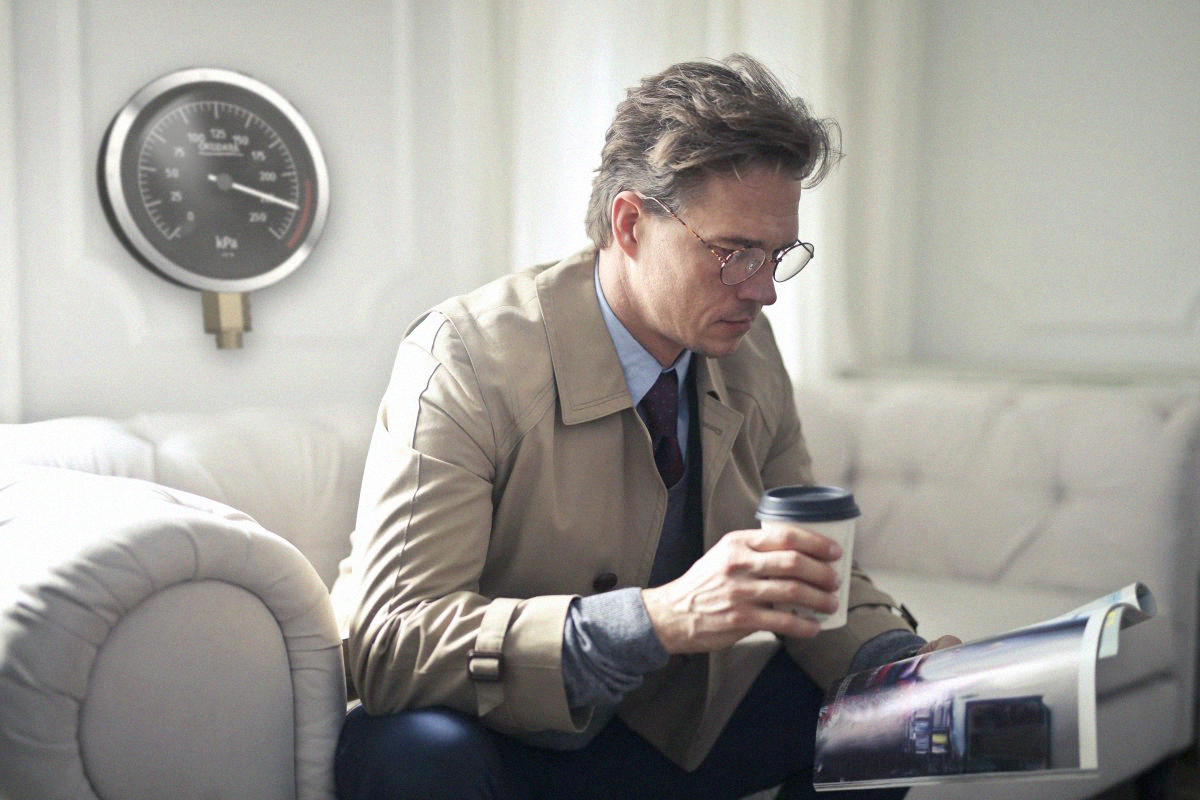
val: 225 kPa
